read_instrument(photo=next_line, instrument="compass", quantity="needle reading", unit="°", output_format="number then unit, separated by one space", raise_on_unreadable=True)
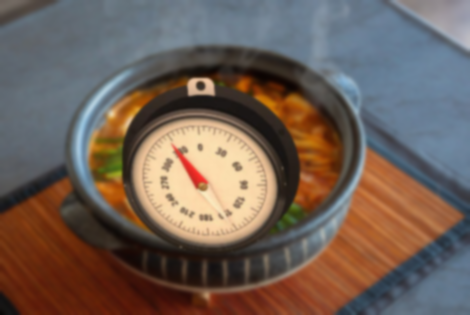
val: 330 °
